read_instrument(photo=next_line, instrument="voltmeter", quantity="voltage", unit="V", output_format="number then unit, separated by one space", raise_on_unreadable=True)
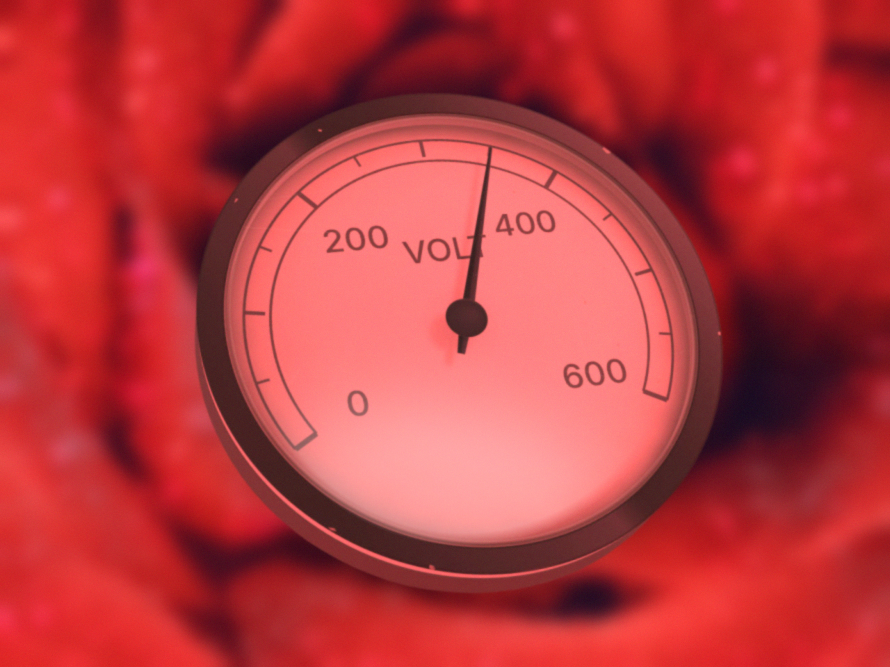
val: 350 V
